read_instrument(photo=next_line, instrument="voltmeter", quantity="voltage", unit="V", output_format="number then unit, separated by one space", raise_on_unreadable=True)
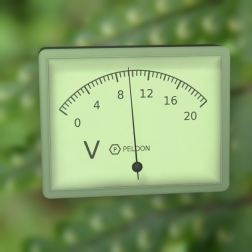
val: 9.5 V
